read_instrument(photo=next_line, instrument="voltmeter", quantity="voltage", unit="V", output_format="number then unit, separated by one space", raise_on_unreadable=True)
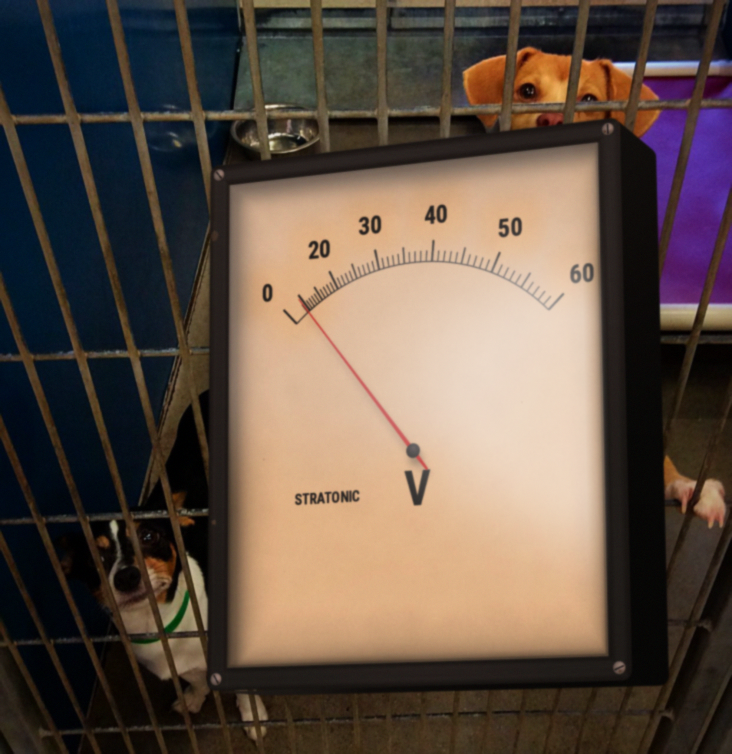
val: 10 V
